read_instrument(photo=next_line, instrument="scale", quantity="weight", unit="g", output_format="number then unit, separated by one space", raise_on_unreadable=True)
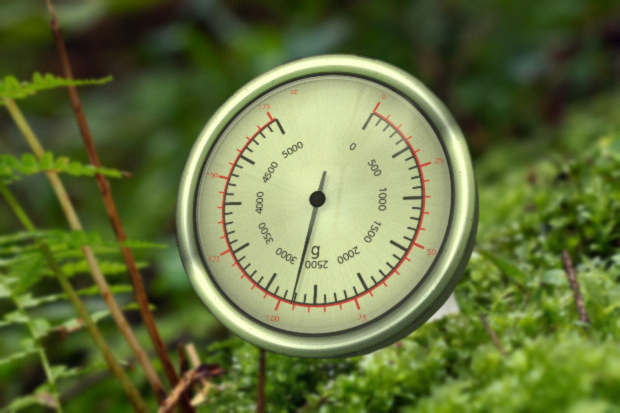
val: 2700 g
